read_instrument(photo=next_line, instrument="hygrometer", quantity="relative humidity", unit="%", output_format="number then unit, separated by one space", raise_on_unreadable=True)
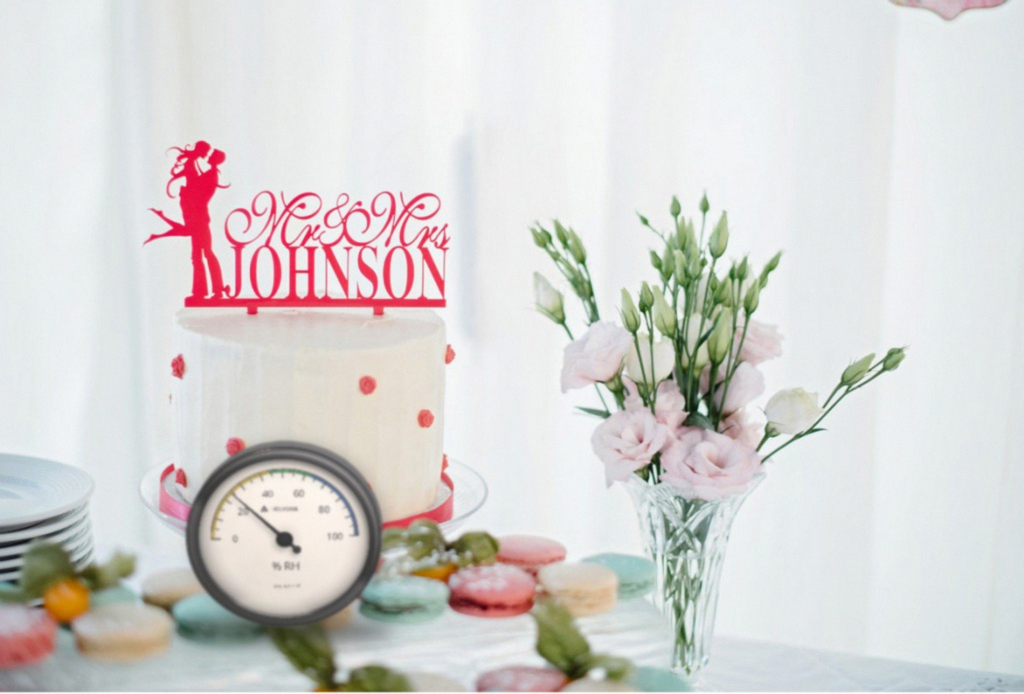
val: 25 %
